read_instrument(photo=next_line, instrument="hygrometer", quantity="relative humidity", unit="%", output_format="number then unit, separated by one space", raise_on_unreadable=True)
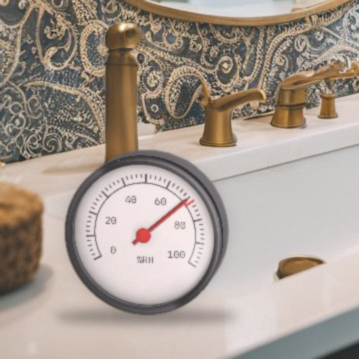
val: 70 %
